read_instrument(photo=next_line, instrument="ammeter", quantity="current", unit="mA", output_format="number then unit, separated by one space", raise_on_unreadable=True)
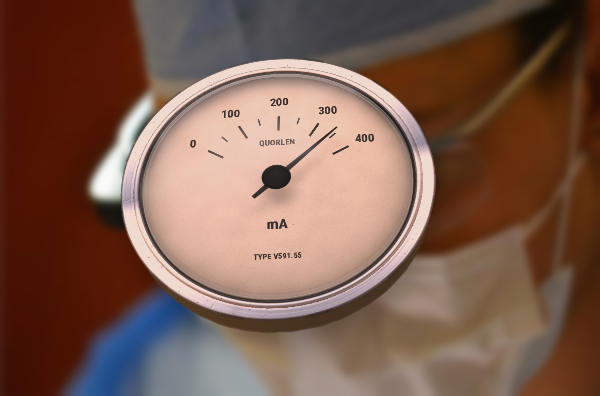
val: 350 mA
